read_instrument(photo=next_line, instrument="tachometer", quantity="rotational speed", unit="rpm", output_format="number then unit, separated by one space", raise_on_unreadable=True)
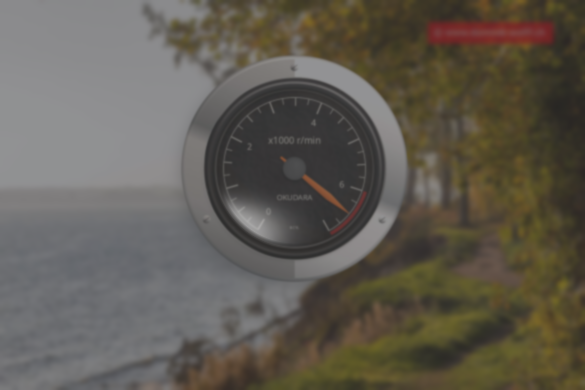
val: 6500 rpm
